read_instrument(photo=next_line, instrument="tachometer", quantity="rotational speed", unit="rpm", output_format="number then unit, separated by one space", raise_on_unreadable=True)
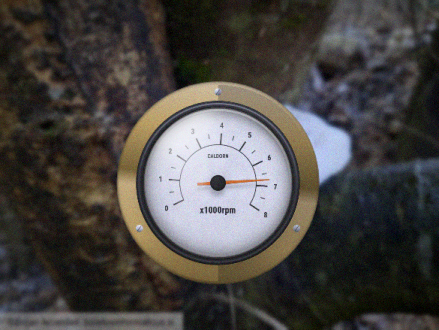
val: 6750 rpm
